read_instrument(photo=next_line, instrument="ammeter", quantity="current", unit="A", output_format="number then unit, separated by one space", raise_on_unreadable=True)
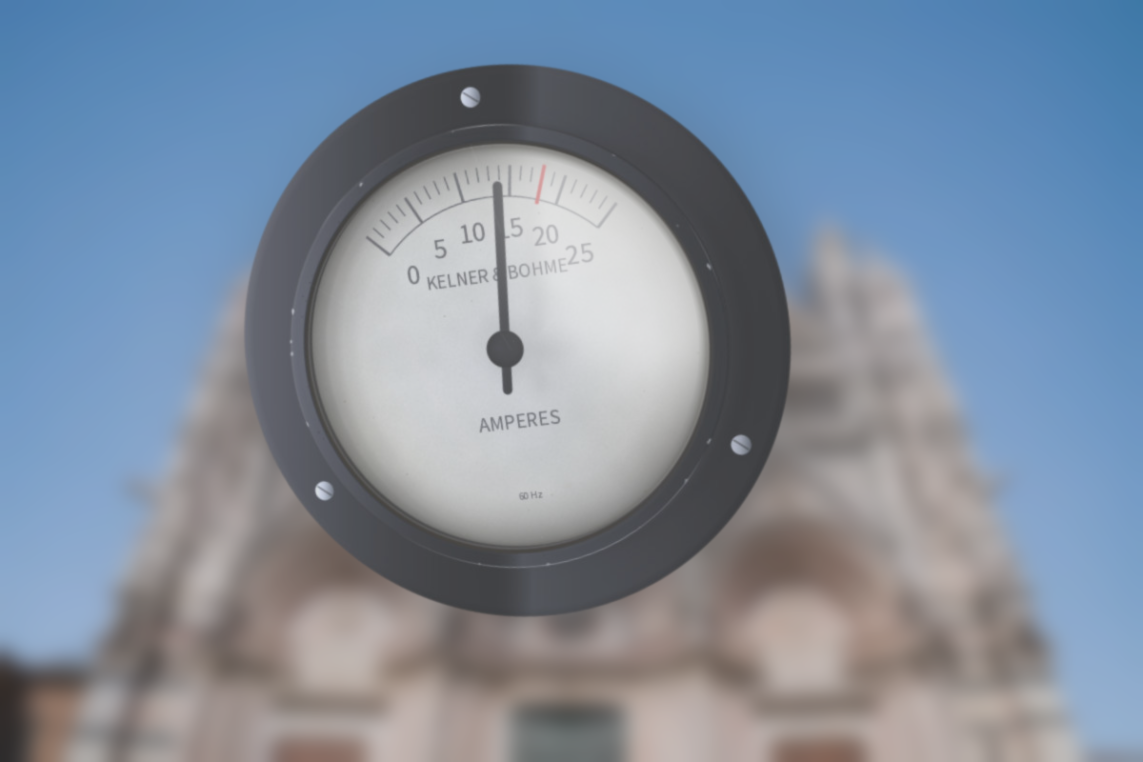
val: 14 A
